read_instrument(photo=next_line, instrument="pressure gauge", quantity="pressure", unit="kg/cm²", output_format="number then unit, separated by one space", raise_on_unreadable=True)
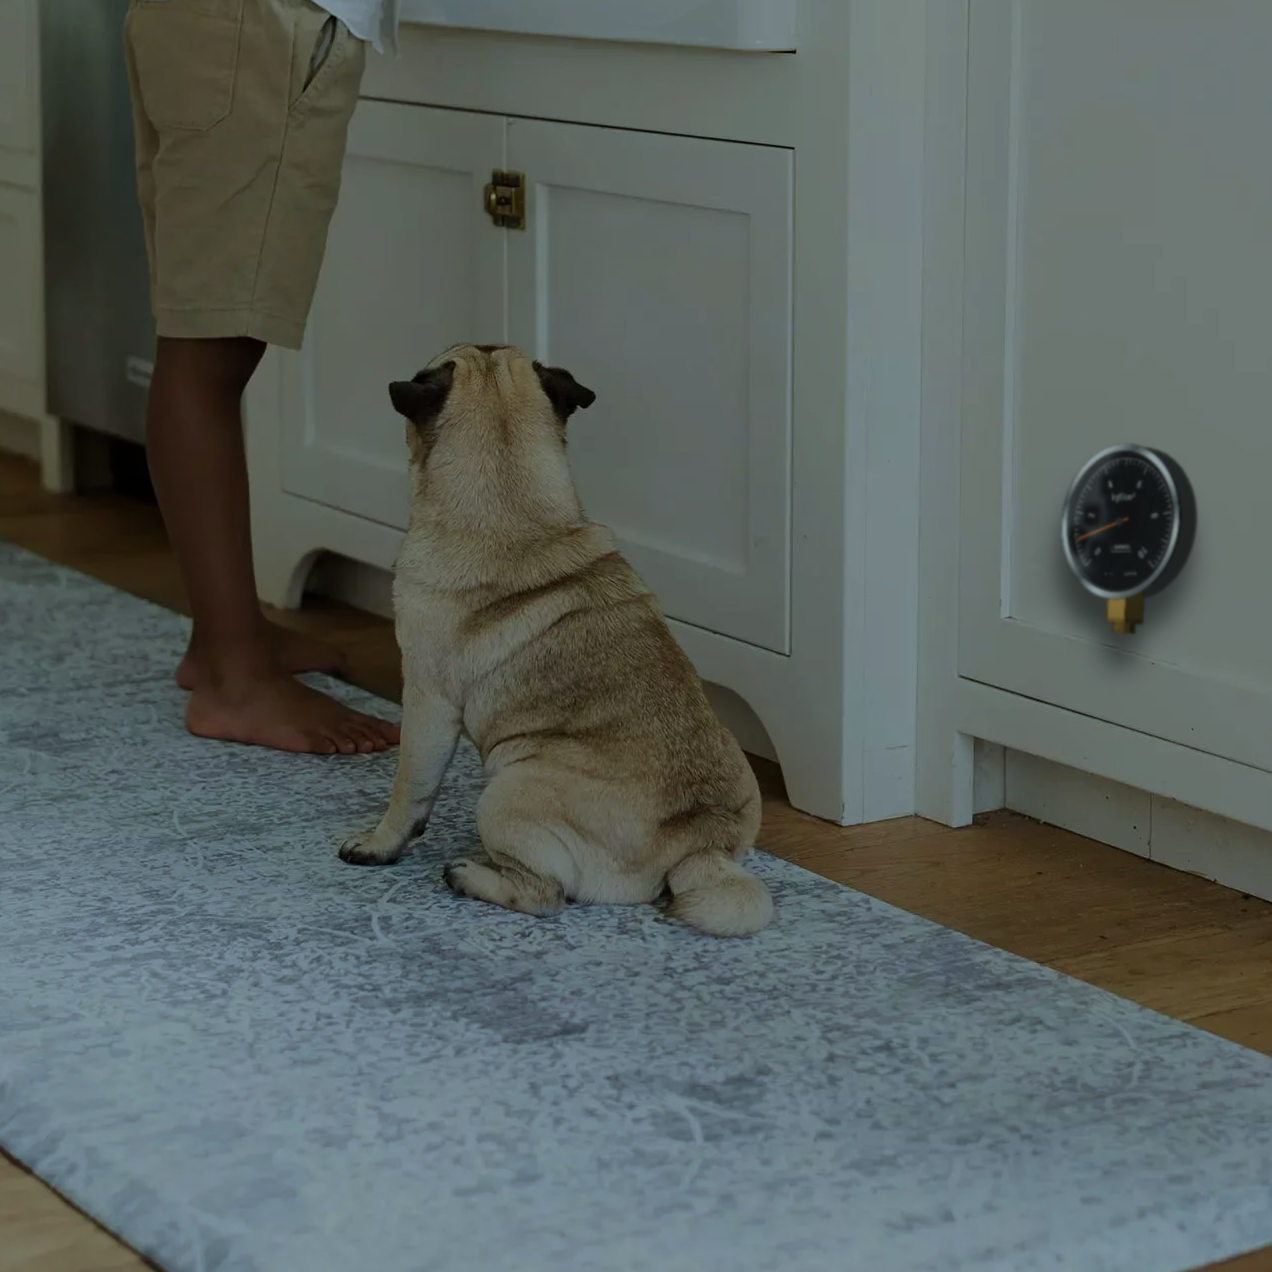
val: 1 kg/cm²
